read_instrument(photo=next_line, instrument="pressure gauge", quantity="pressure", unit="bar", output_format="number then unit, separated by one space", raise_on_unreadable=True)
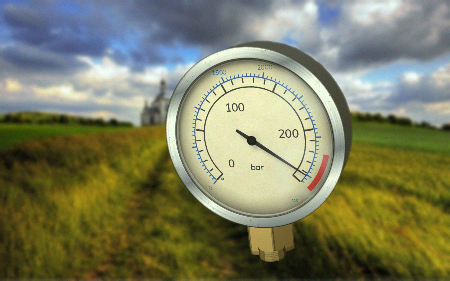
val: 240 bar
